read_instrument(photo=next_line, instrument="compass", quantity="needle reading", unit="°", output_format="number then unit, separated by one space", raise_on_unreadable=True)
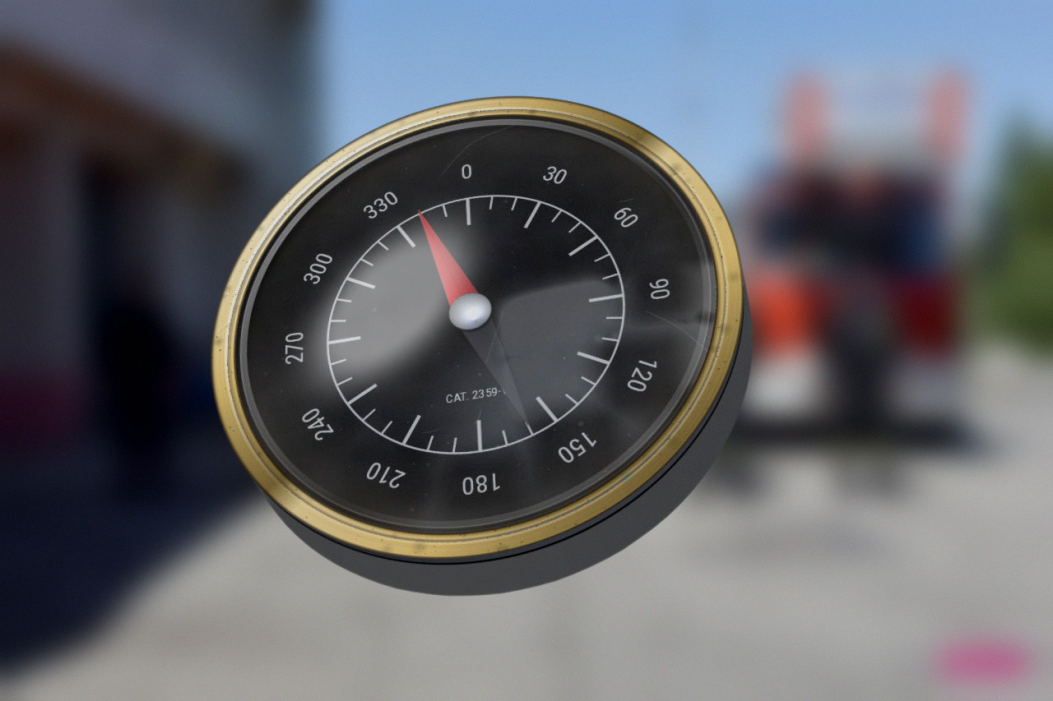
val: 340 °
